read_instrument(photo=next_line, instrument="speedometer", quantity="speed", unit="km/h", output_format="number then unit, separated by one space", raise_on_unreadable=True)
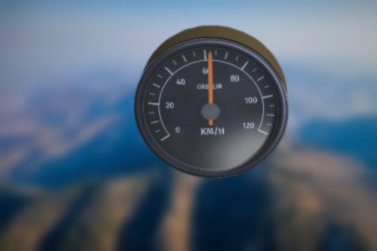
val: 62.5 km/h
